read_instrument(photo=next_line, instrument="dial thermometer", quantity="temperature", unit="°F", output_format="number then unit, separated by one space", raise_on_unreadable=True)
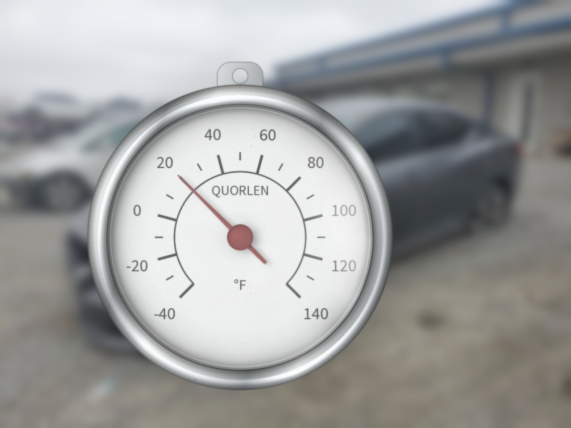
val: 20 °F
